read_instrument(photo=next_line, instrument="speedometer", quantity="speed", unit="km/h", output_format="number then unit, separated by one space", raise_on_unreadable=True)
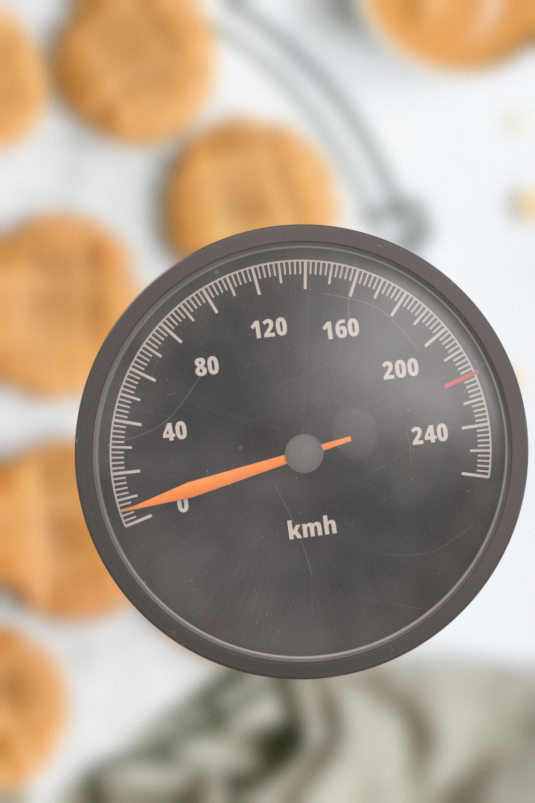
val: 6 km/h
